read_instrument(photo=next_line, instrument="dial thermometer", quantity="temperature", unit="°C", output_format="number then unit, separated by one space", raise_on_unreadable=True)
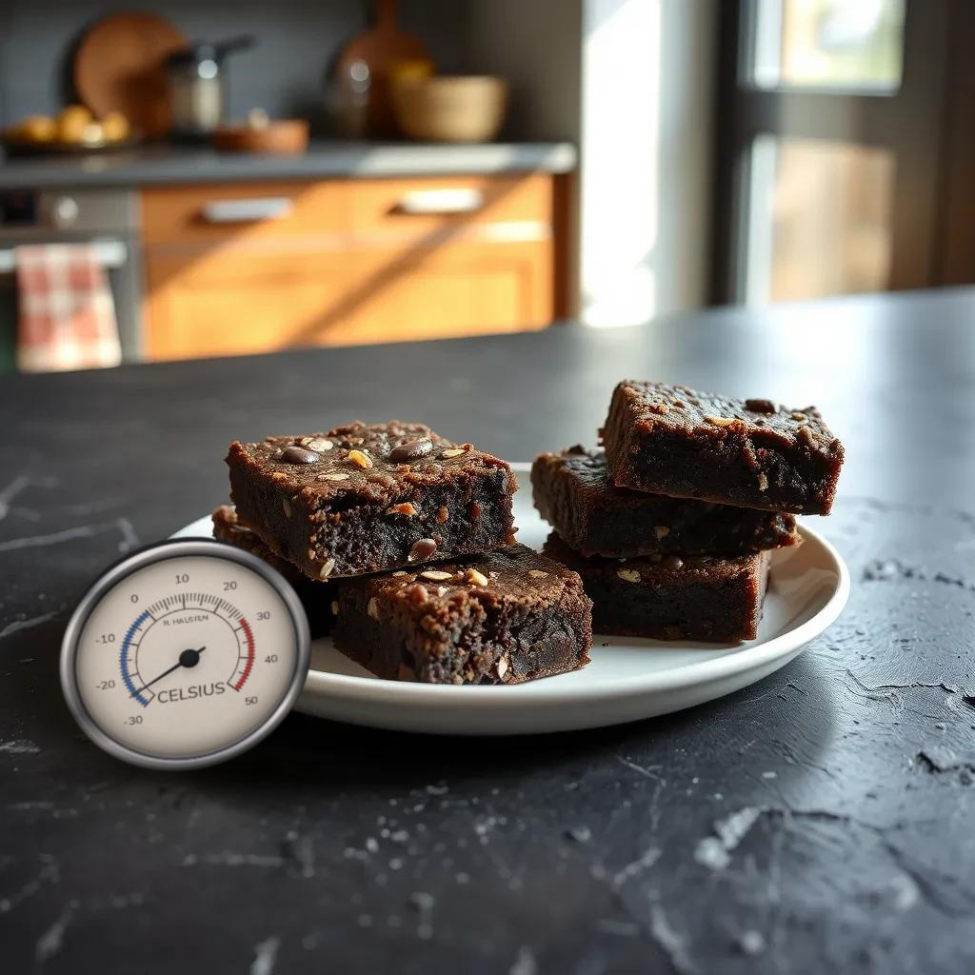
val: -25 °C
